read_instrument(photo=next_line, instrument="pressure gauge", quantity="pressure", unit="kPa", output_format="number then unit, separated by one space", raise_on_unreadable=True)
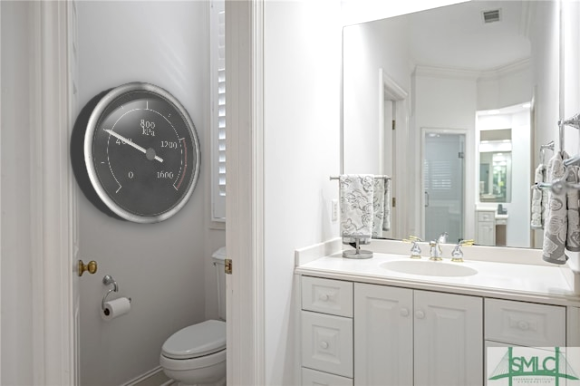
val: 400 kPa
